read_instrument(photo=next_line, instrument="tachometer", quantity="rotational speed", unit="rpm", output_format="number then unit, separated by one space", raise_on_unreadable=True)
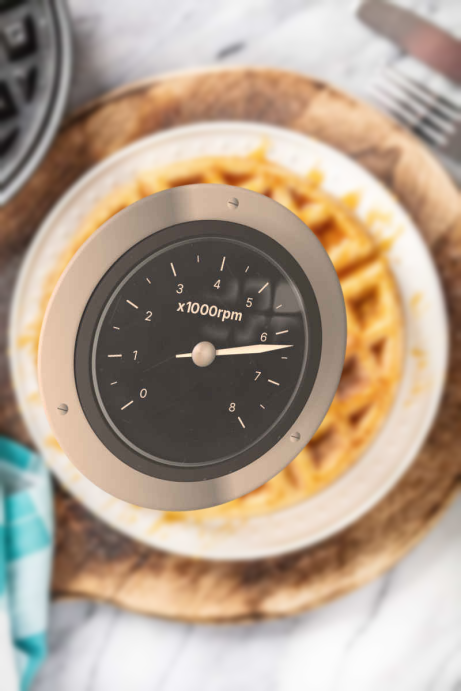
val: 6250 rpm
